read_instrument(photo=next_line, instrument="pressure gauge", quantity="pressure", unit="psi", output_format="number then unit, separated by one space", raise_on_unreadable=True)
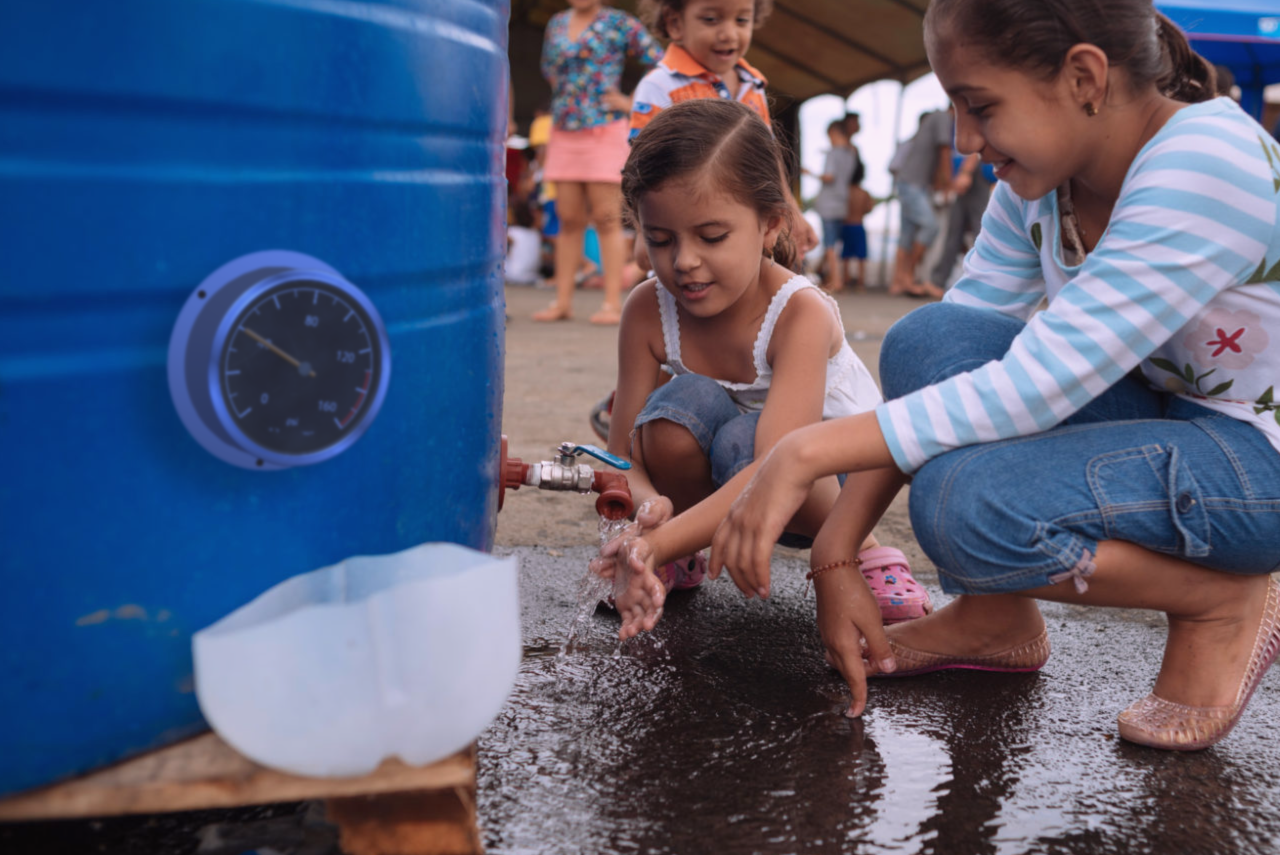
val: 40 psi
